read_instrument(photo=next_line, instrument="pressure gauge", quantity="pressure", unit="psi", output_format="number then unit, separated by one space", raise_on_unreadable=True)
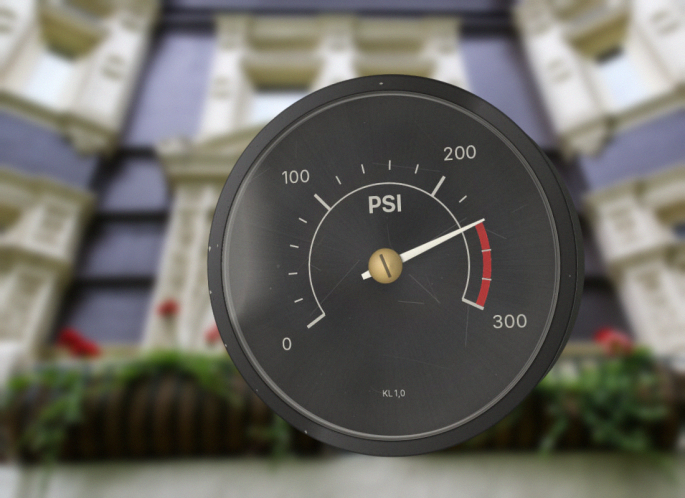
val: 240 psi
